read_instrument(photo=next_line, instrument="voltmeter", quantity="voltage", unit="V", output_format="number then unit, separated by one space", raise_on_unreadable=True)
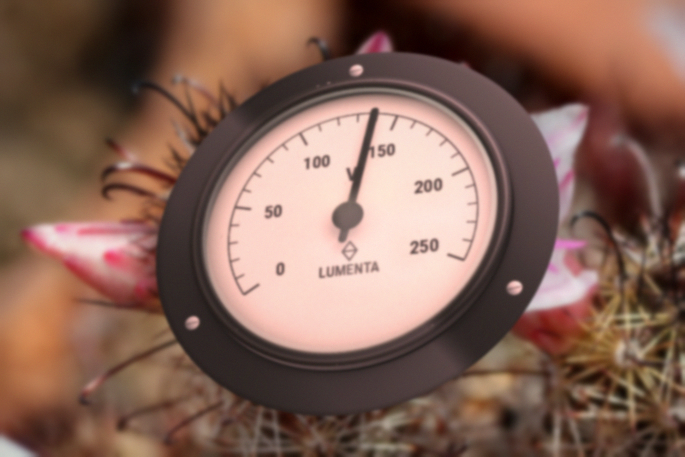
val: 140 V
